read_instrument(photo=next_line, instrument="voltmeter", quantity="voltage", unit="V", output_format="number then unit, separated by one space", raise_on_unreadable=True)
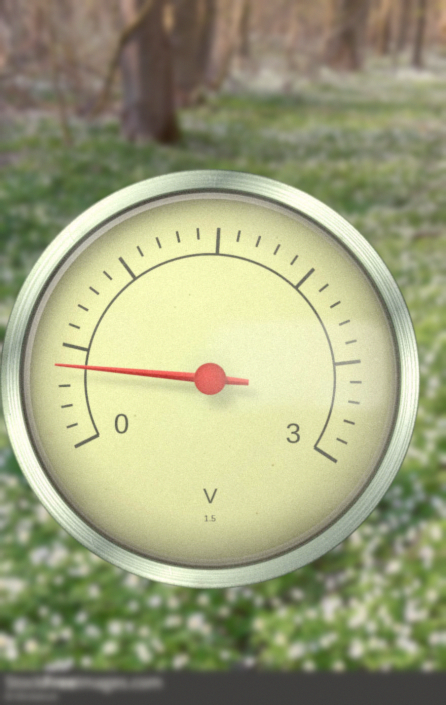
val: 0.4 V
